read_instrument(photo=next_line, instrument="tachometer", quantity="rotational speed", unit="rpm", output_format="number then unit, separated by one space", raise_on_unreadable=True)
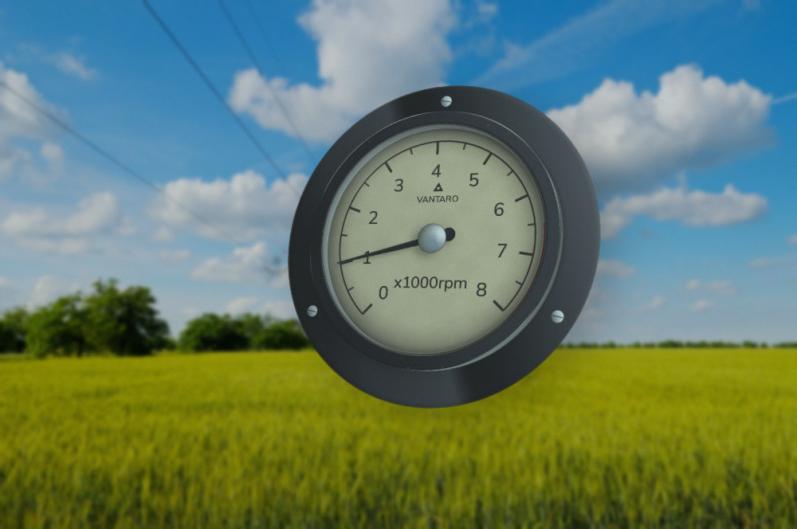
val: 1000 rpm
